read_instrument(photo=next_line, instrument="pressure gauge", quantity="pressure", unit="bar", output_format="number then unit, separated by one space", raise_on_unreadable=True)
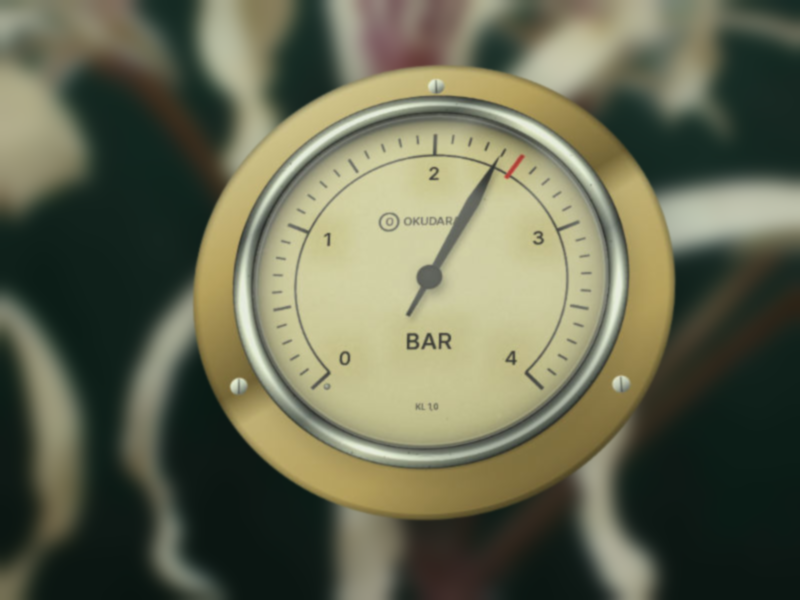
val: 2.4 bar
